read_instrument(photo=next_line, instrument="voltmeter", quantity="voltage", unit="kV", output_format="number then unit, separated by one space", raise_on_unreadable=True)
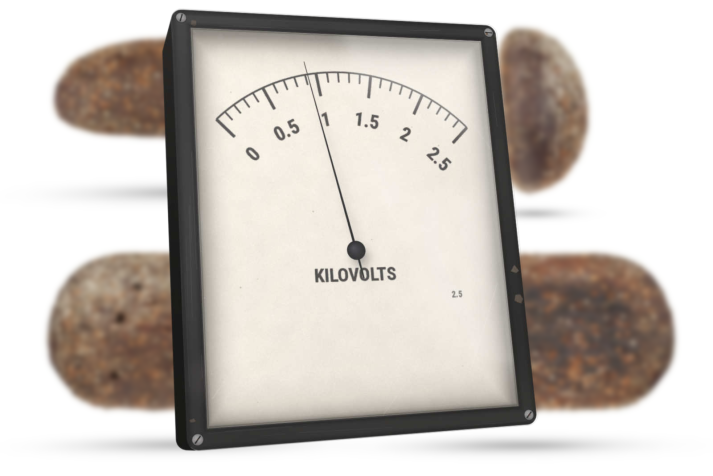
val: 0.9 kV
